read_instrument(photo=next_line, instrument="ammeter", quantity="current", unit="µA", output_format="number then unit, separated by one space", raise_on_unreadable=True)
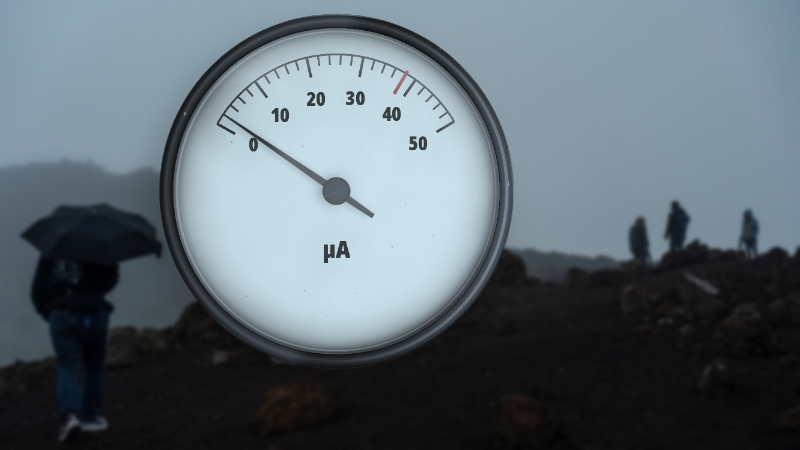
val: 2 µA
